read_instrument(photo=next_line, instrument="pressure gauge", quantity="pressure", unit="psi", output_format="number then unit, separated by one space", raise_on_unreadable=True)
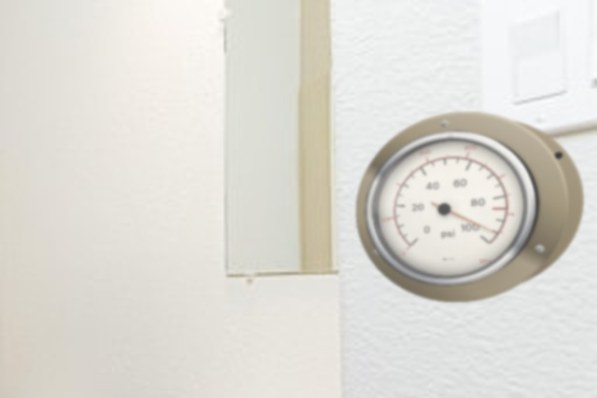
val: 95 psi
